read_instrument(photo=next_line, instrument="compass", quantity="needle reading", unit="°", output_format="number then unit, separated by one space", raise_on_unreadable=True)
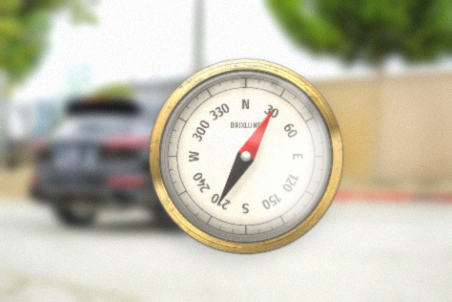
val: 30 °
